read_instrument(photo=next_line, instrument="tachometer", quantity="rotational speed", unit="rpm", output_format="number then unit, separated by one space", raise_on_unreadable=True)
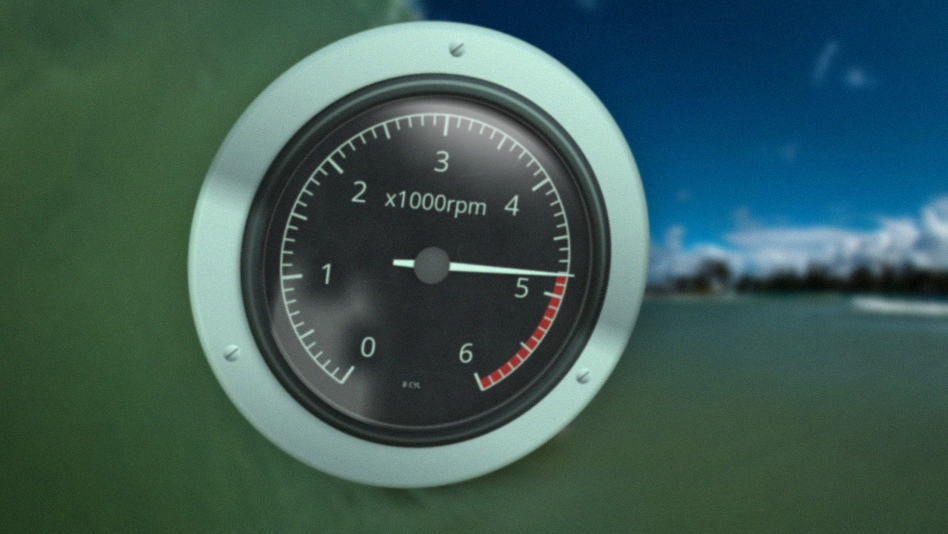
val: 4800 rpm
